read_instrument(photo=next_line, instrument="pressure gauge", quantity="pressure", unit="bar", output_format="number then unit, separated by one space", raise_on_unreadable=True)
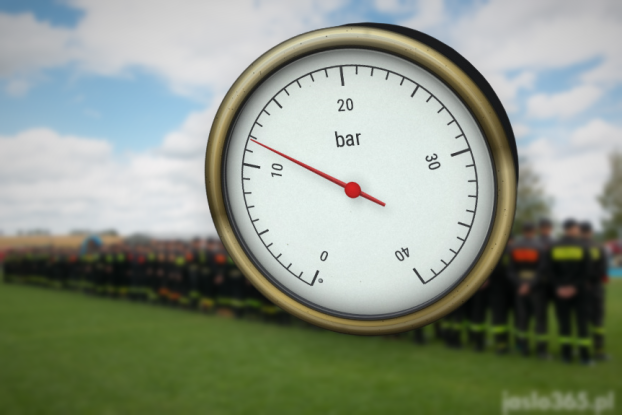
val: 12 bar
